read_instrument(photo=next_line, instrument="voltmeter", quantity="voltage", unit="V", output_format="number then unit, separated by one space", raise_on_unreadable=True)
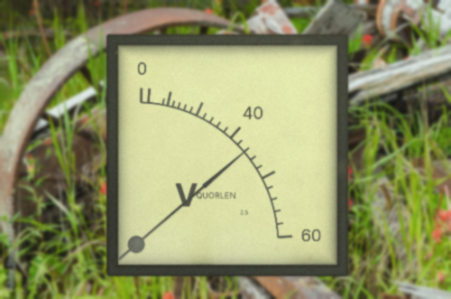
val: 44 V
